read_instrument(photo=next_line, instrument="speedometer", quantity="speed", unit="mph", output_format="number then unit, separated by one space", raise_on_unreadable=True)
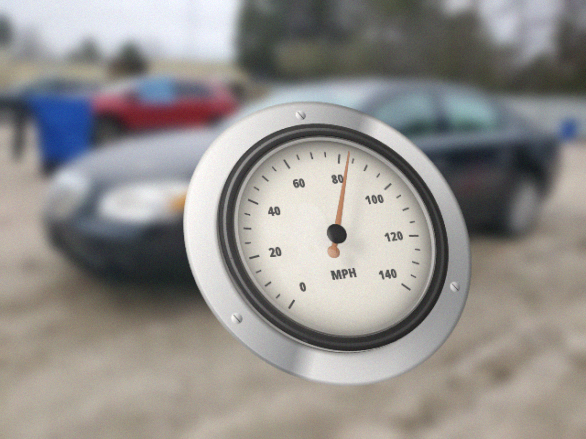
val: 82.5 mph
